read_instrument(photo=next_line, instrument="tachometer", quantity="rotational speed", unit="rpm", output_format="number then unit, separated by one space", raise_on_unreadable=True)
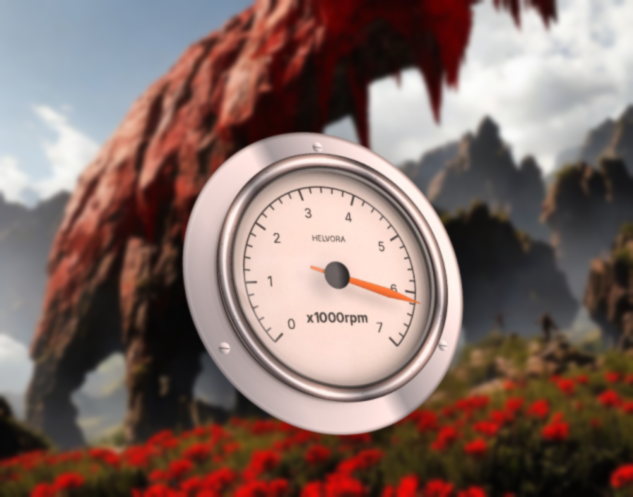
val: 6200 rpm
